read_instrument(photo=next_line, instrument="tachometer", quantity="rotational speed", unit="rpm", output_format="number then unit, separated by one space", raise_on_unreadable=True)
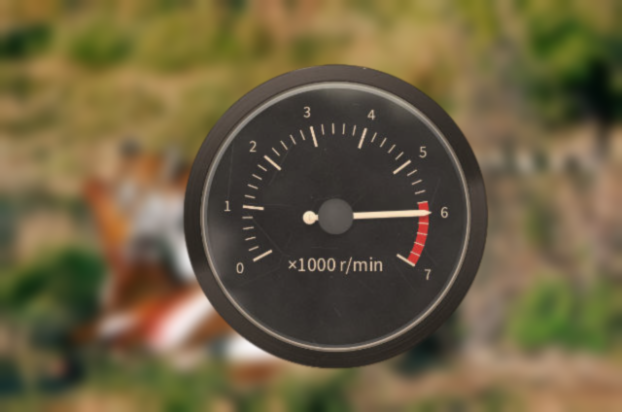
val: 6000 rpm
